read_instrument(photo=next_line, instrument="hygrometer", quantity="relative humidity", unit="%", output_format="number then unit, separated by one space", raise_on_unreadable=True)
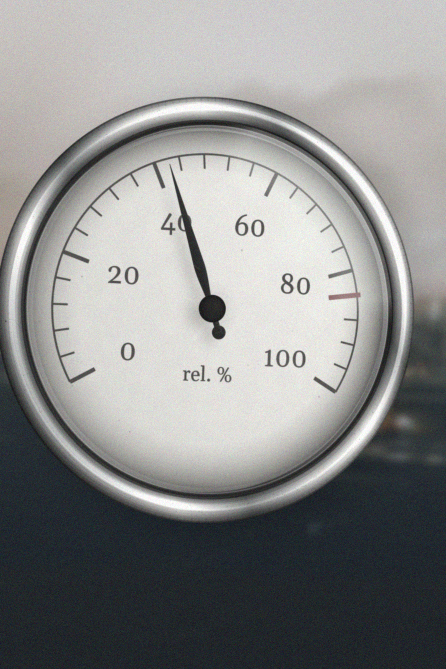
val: 42 %
